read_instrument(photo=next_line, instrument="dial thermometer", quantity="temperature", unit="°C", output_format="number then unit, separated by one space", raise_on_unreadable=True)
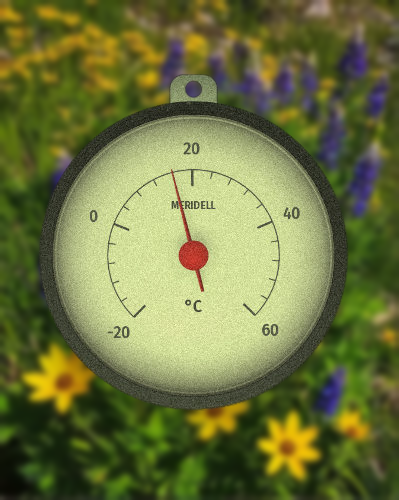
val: 16 °C
